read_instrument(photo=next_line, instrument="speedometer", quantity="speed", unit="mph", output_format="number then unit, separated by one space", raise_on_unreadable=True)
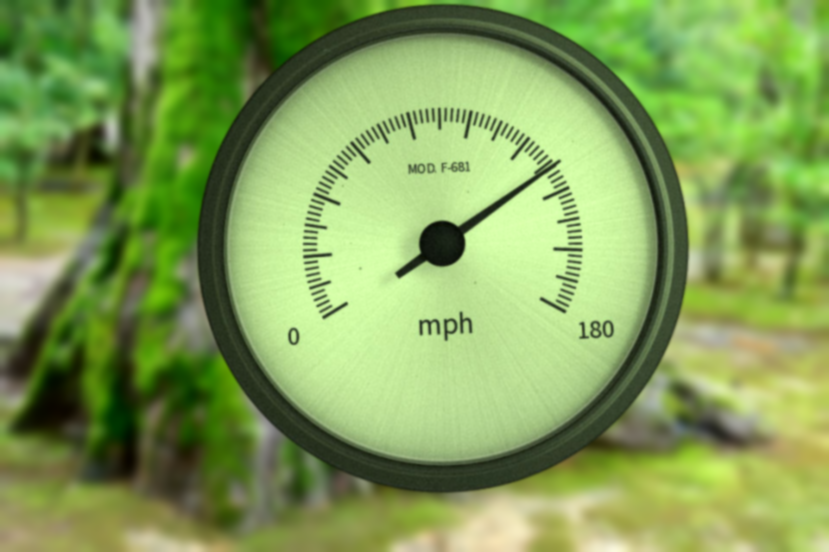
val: 132 mph
